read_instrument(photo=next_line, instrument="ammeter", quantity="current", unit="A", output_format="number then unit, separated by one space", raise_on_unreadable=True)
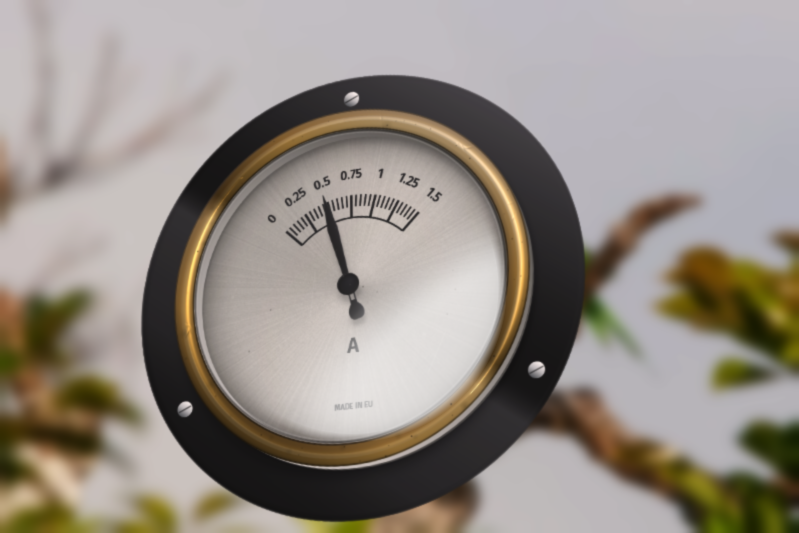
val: 0.5 A
